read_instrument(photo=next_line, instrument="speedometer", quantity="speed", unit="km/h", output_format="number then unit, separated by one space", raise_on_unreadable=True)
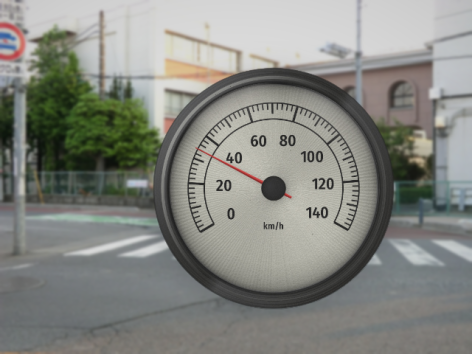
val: 34 km/h
